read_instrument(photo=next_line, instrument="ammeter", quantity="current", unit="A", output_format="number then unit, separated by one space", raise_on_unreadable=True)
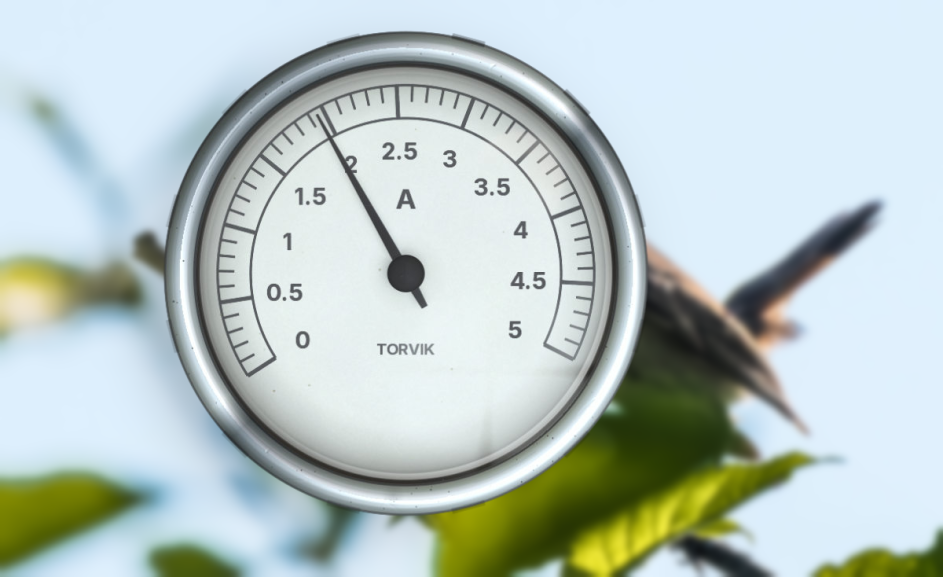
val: 1.95 A
